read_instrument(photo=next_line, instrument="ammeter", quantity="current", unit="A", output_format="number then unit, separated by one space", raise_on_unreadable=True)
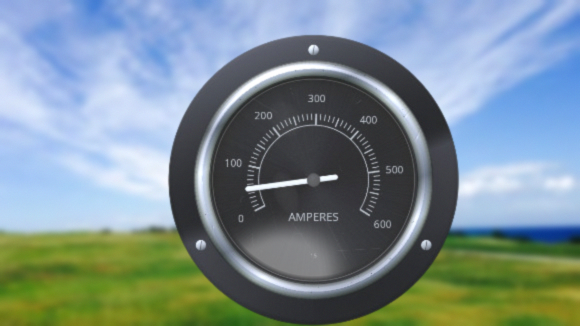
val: 50 A
